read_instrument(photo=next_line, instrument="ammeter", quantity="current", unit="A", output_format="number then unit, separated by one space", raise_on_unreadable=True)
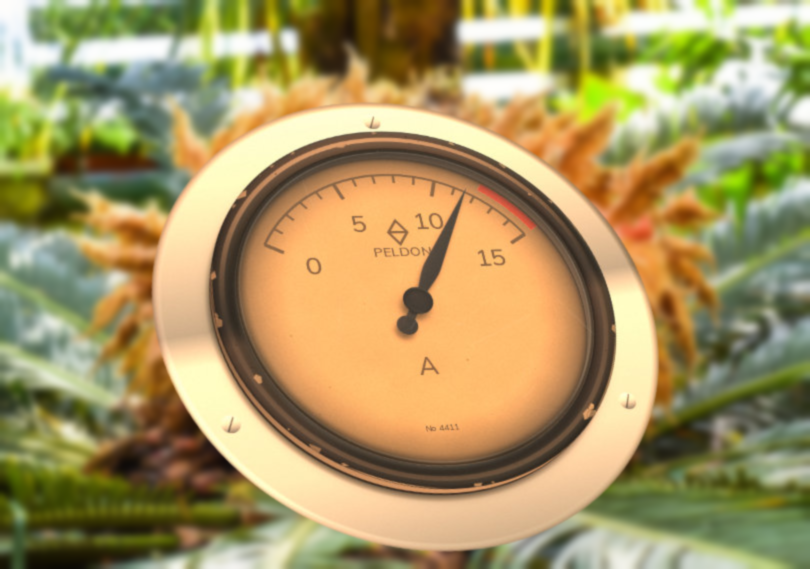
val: 11.5 A
